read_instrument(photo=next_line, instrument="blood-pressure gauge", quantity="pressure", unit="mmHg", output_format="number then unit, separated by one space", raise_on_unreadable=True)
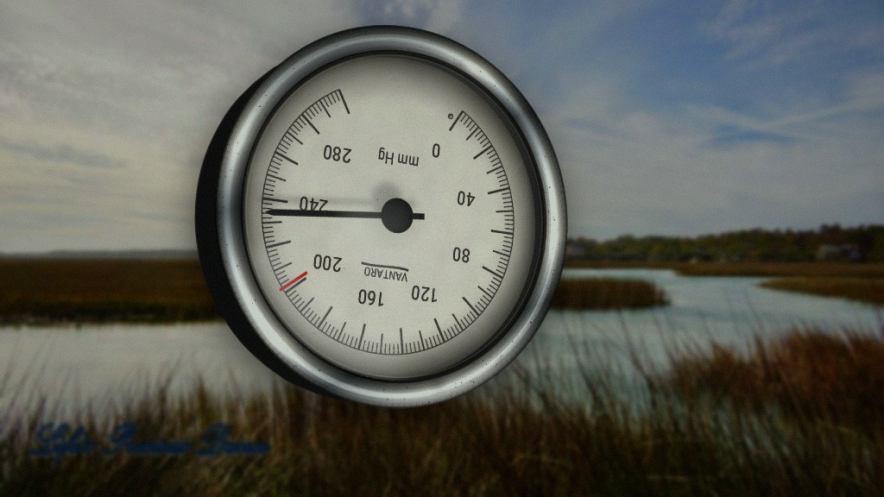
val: 234 mmHg
